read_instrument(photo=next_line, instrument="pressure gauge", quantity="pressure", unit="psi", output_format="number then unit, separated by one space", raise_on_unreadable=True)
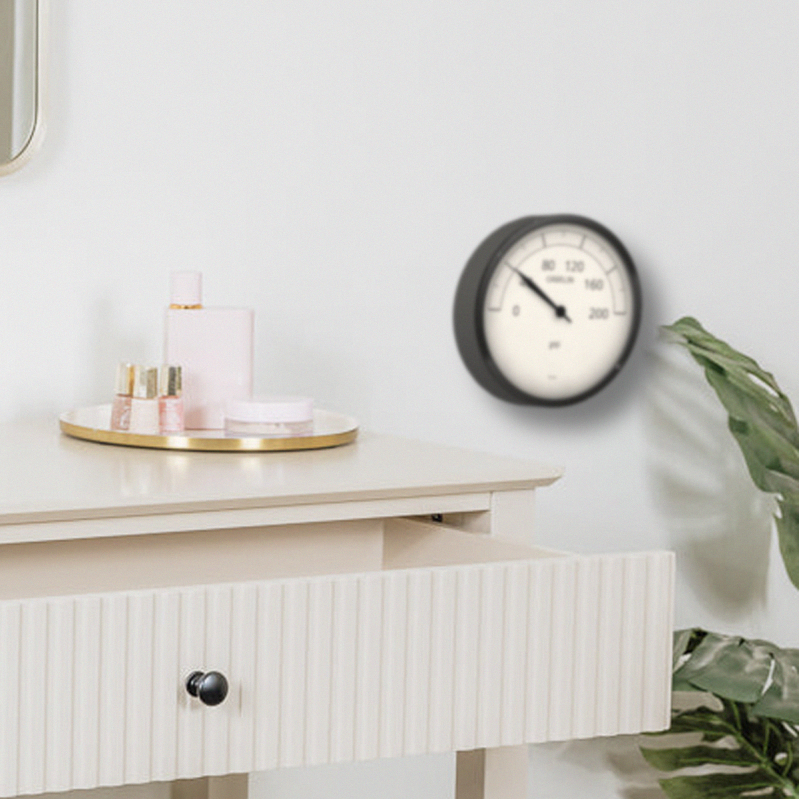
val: 40 psi
